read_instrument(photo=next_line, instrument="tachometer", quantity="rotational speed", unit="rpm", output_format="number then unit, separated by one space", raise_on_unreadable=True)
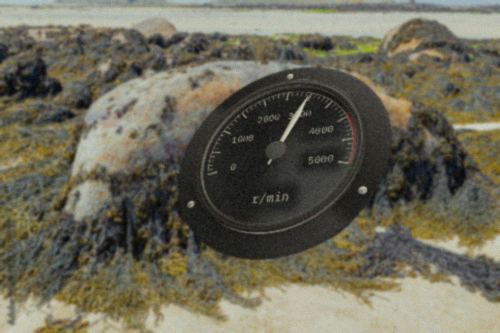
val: 3000 rpm
